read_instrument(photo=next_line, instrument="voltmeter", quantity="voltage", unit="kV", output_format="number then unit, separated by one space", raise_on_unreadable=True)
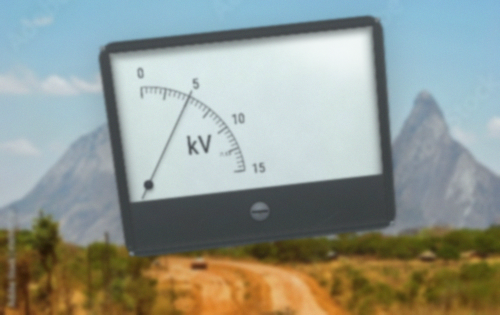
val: 5 kV
